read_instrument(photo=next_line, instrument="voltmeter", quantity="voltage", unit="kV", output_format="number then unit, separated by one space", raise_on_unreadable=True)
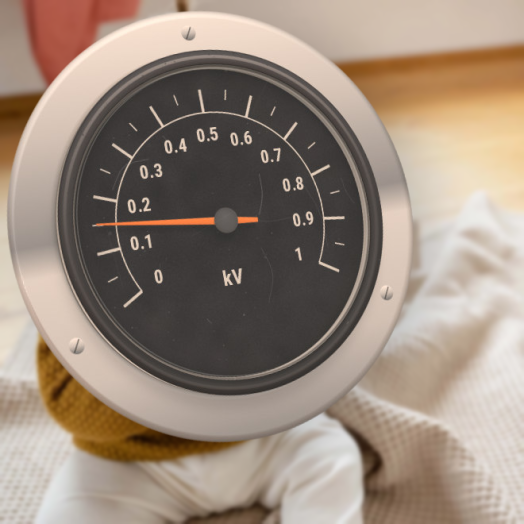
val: 0.15 kV
